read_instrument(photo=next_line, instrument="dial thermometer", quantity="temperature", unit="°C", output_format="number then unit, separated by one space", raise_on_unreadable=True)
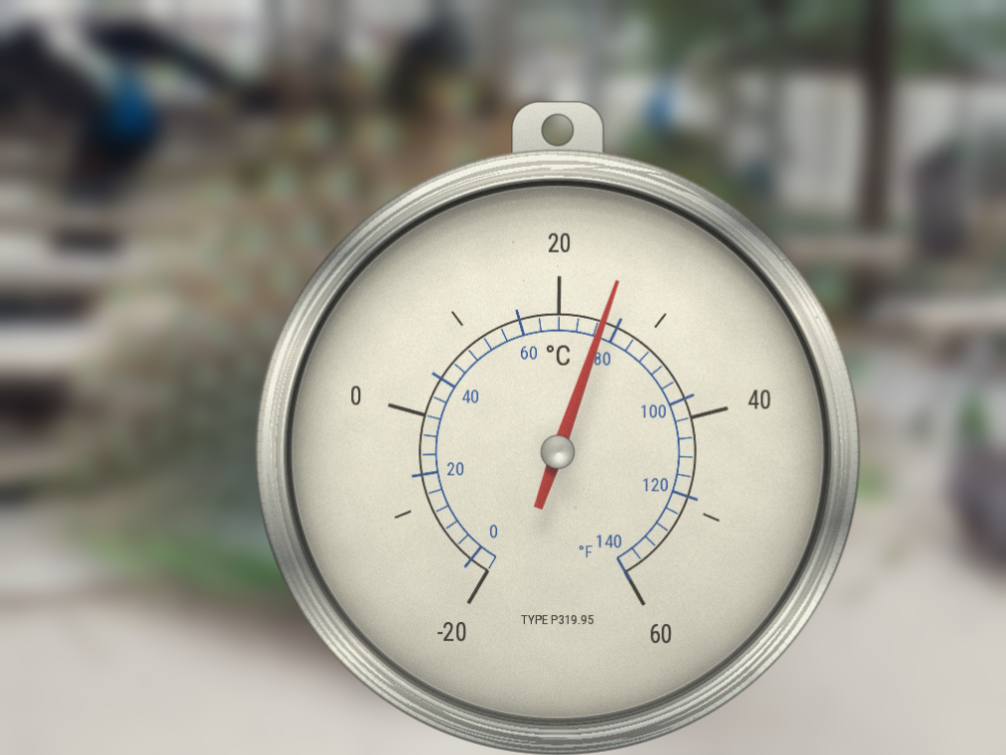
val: 25 °C
